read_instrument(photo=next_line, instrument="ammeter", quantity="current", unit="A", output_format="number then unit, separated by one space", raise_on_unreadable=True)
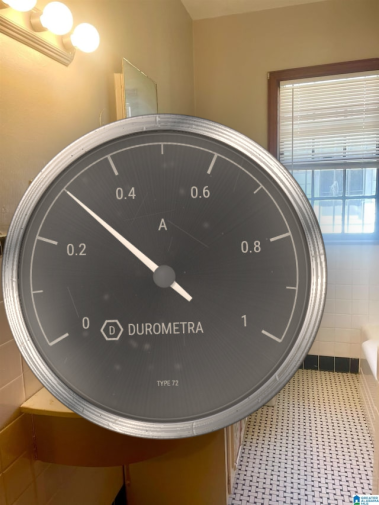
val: 0.3 A
